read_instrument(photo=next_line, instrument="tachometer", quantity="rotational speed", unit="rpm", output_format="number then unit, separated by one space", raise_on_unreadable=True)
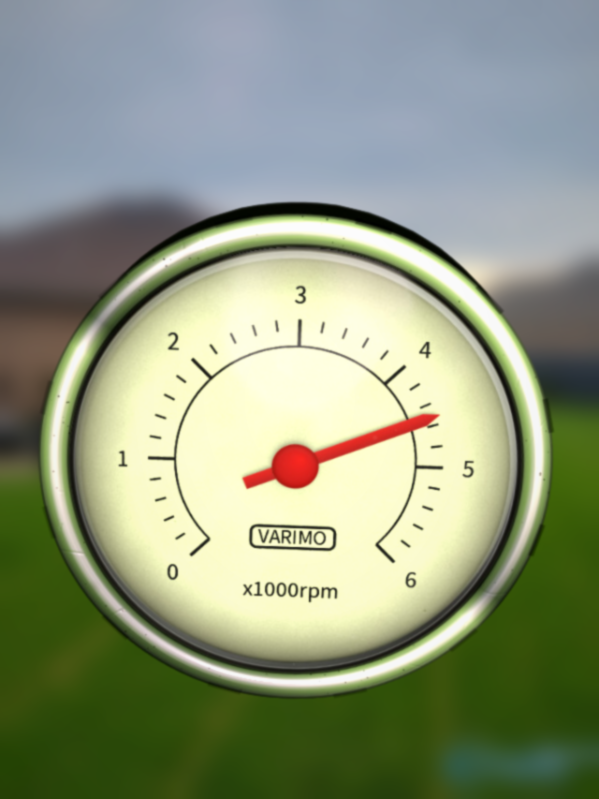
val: 4500 rpm
